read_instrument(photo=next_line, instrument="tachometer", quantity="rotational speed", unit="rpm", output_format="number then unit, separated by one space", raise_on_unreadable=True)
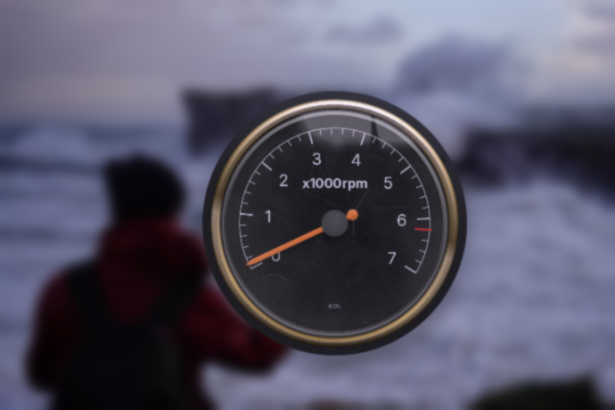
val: 100 rpm
